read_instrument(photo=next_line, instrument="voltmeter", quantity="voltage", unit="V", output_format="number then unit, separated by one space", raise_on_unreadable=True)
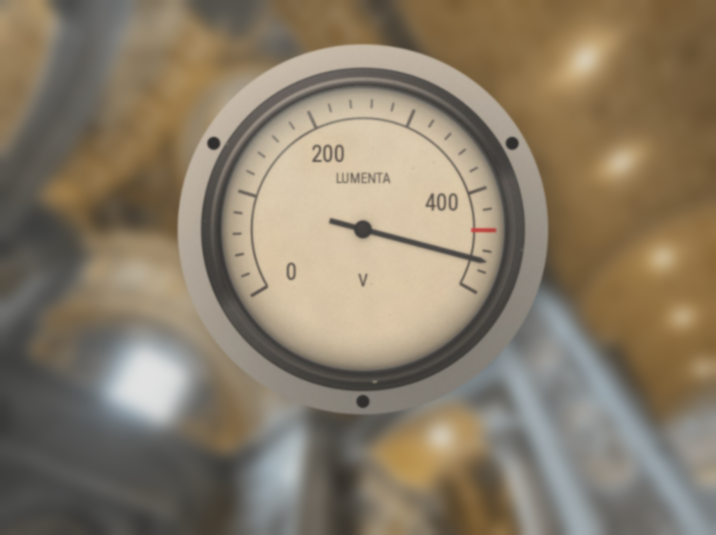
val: 470 V
